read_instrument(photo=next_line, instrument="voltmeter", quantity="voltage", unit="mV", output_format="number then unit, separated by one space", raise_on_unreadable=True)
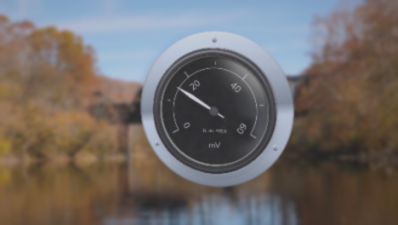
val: 15 mV
